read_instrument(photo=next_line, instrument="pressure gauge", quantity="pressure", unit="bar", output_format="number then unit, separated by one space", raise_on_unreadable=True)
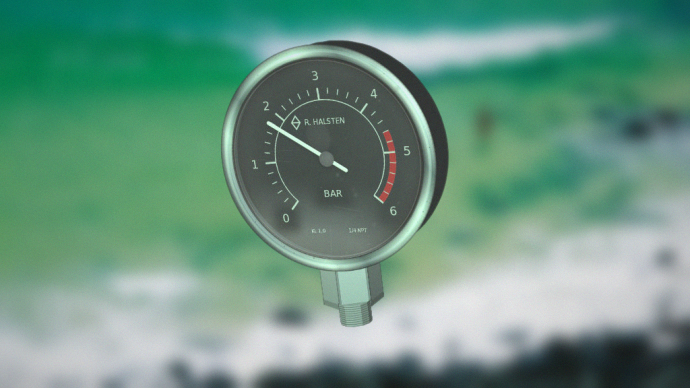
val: 1.8 bar
